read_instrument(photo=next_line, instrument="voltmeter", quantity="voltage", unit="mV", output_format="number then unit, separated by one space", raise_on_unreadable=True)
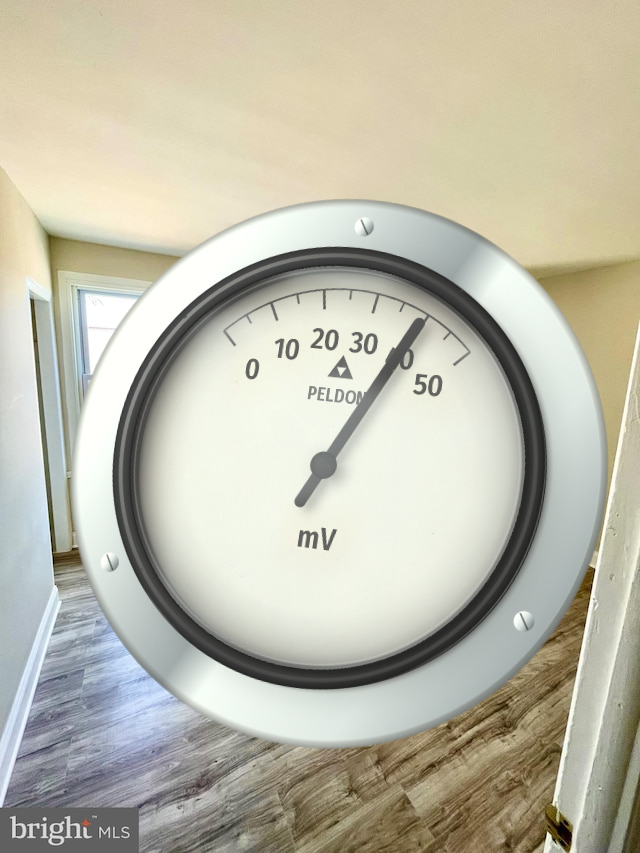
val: 40 mV
